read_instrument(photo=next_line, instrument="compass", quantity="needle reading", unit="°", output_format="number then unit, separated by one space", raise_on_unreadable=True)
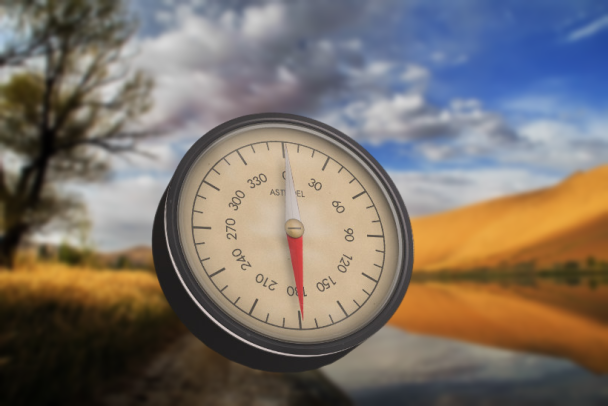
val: 180 °
